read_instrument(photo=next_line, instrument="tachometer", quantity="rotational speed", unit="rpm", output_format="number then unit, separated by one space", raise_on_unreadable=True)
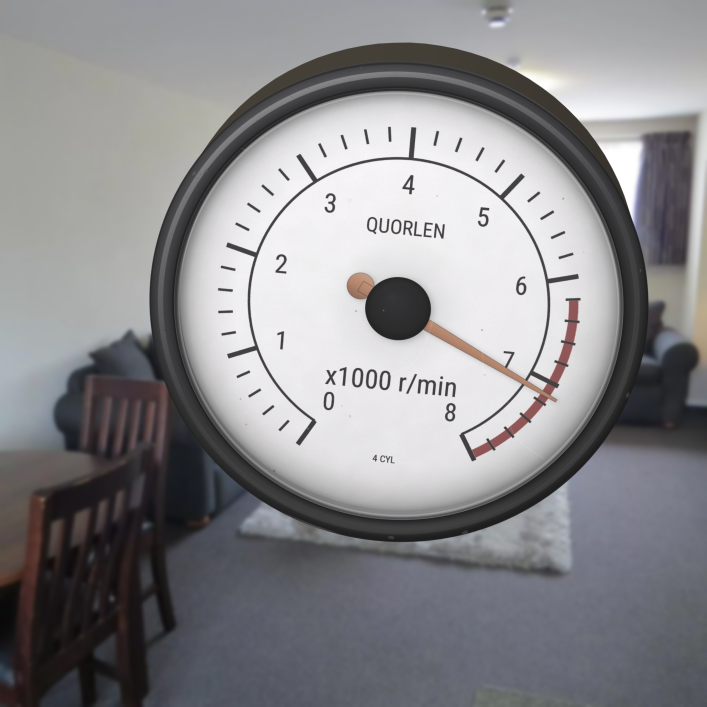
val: 7100 rpm
